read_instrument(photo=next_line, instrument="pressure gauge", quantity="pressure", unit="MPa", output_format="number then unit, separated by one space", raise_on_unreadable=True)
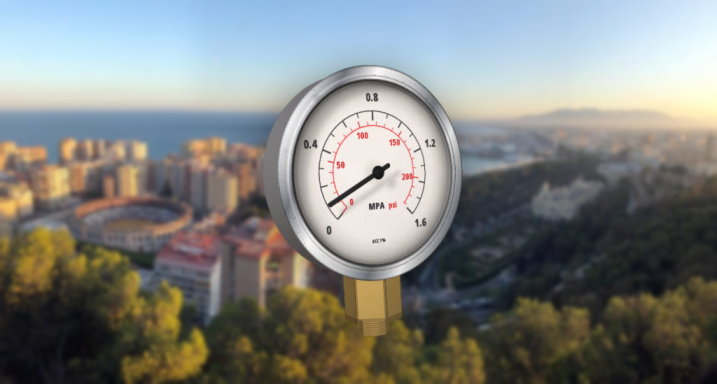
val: 0.1 MPa
